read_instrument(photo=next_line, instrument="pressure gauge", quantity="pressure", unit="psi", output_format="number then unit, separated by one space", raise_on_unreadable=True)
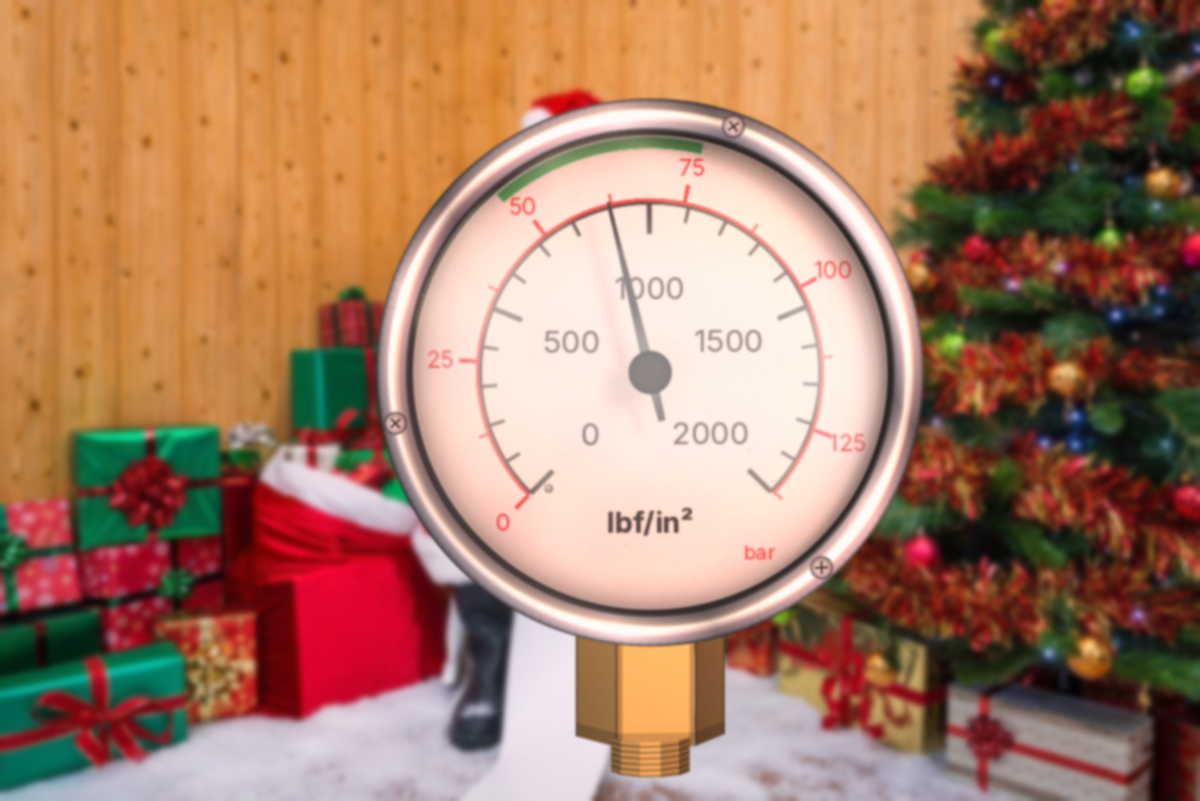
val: 900 psi
